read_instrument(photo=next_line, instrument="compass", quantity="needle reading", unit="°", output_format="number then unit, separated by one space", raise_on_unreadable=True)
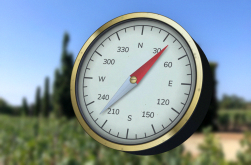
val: 40 °
